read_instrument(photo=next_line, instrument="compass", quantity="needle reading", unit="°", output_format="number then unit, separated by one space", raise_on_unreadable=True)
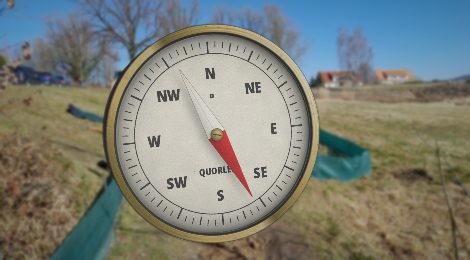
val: 155 °
